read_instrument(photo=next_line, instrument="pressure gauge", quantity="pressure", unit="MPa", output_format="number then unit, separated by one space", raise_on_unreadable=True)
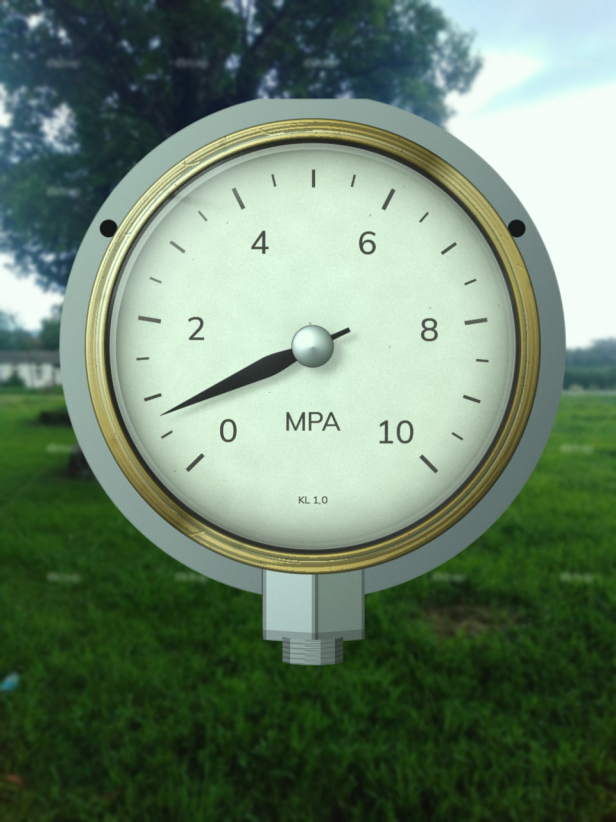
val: 0.75 MPa
